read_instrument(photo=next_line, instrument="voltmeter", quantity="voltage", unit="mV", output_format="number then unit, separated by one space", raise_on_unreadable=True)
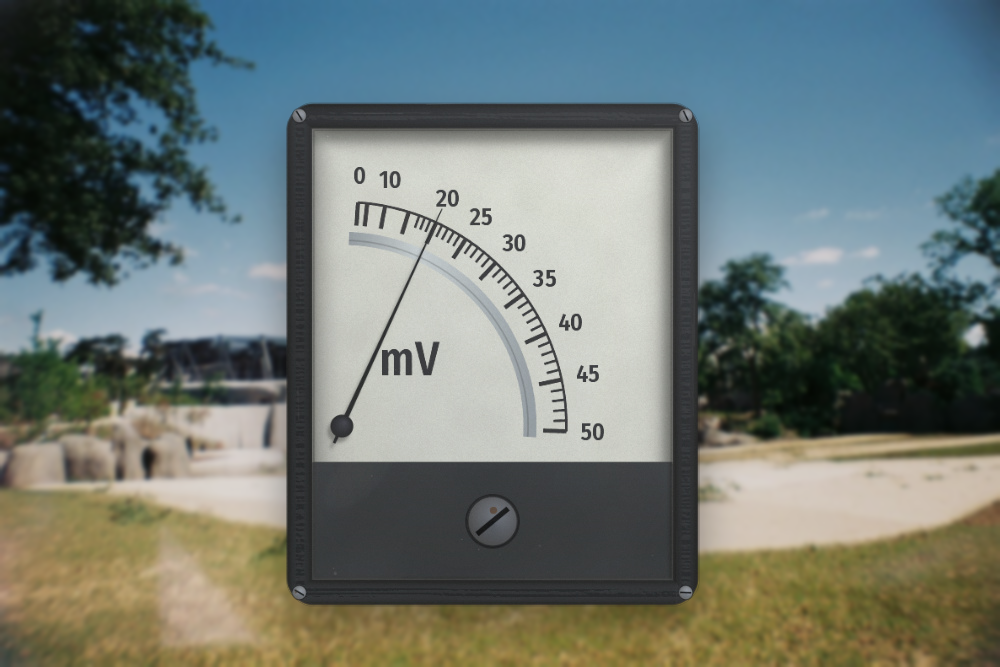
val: 20 mV
